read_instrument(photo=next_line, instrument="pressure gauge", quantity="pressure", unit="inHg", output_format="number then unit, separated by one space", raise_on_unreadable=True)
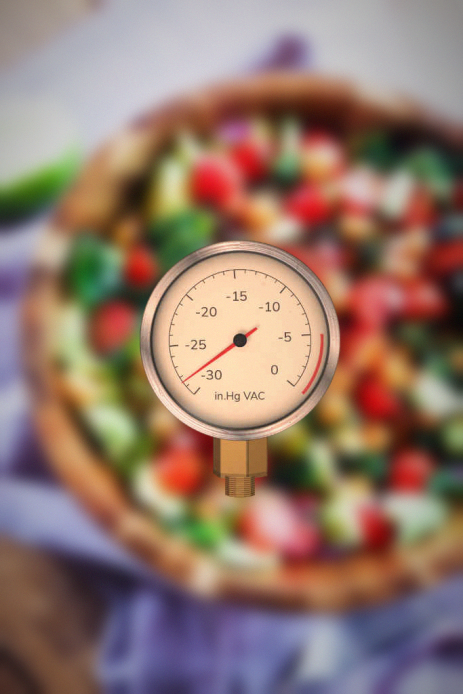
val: -28.5 inHg
